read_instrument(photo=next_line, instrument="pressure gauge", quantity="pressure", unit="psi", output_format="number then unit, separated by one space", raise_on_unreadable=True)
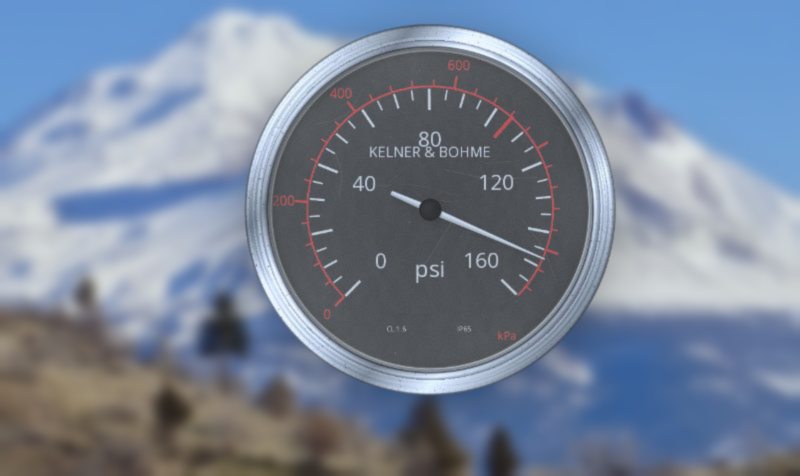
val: 147.5 psi
